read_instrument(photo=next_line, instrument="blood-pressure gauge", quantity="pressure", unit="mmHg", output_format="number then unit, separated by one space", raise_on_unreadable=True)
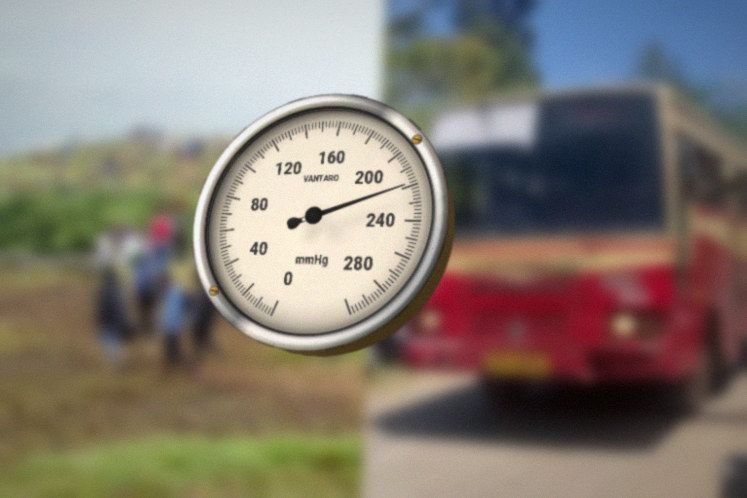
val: 220 mmHg
